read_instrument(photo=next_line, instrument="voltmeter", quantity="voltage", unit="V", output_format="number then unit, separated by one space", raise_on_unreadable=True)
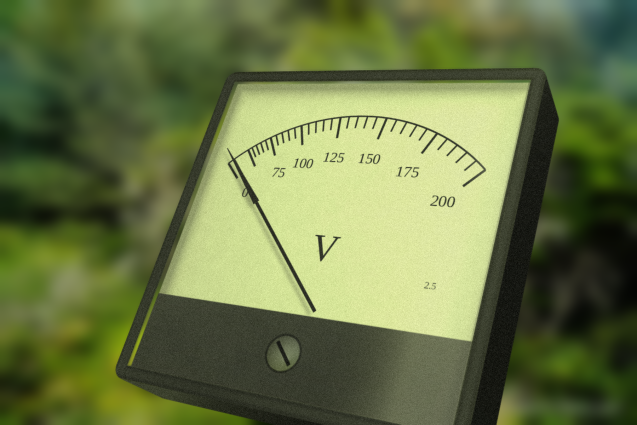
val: 25 V
